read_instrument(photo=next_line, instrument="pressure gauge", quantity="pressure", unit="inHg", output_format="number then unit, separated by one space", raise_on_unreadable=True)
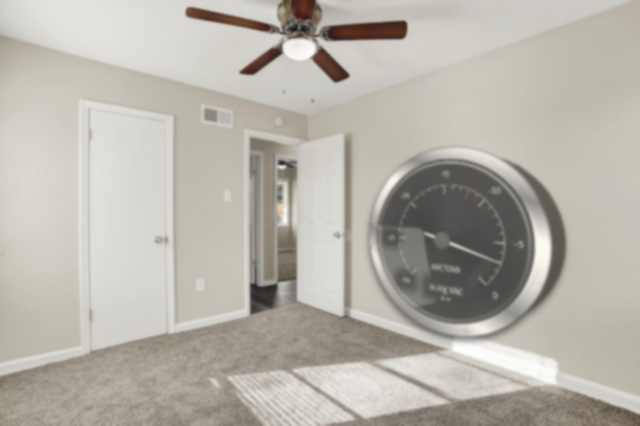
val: -3 inHg
